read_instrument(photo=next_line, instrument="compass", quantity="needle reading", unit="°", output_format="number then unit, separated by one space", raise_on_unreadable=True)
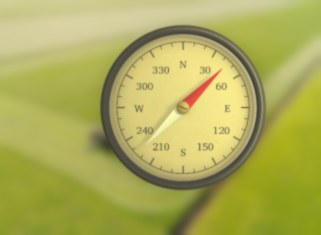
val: 45 °
